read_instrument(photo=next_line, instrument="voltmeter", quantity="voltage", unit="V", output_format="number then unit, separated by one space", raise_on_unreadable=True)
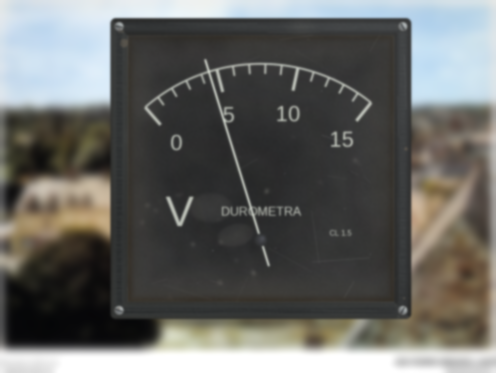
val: 4.5 V
